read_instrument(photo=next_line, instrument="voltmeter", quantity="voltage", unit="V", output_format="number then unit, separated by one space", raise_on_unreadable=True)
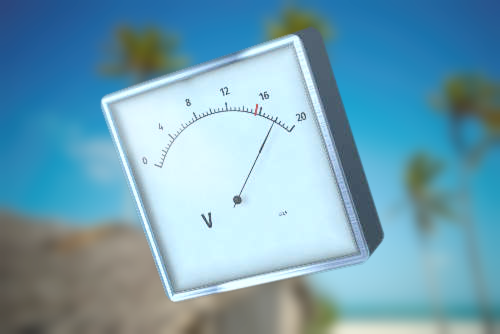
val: 18 V
